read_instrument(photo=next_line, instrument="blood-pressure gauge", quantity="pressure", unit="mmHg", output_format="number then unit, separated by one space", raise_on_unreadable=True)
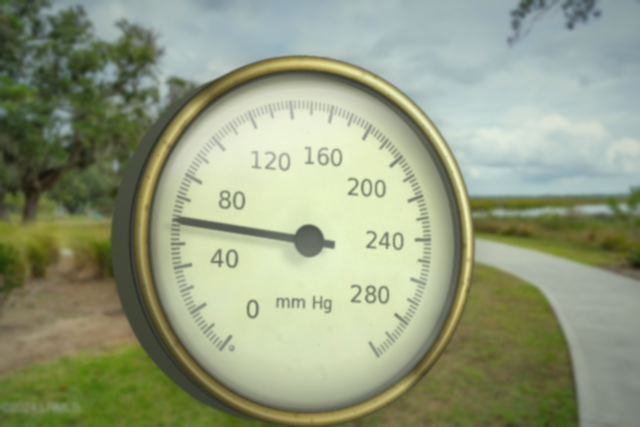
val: 60 mmHg
